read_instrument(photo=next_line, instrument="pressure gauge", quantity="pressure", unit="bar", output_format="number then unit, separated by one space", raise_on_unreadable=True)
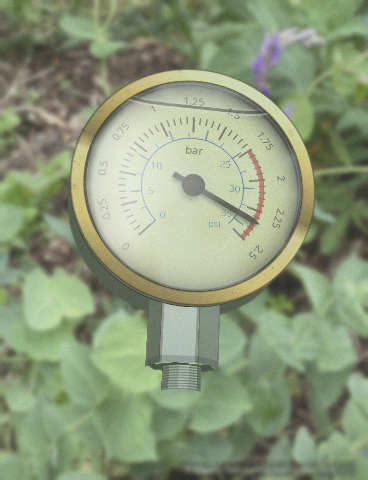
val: 2.35 bar
